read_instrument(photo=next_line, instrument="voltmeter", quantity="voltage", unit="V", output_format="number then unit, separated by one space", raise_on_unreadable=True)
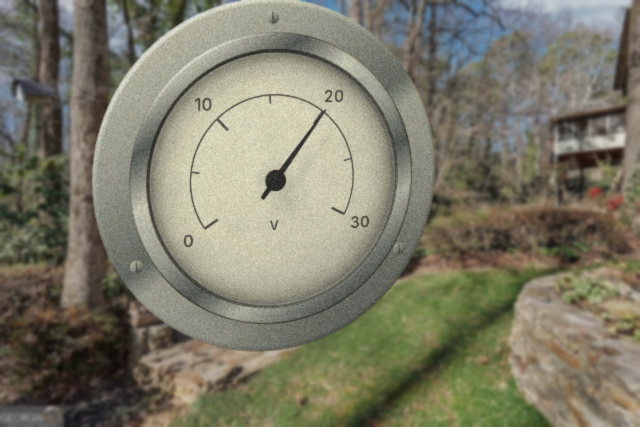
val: 20 V
